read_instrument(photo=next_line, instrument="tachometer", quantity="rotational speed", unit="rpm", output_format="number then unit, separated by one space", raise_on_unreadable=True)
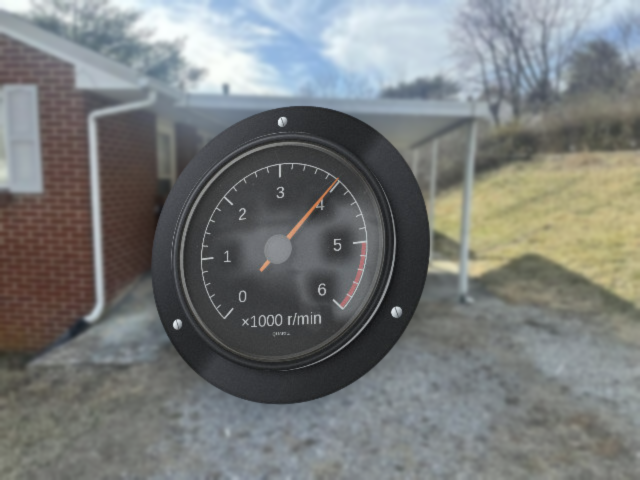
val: 4000 rpm
